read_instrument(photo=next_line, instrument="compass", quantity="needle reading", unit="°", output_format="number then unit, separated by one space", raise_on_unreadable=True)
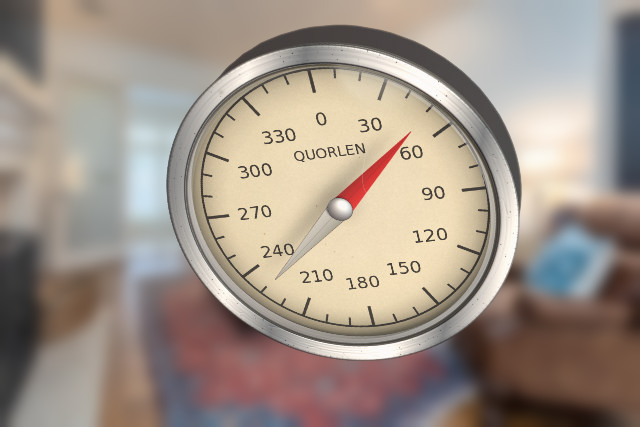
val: 50 °
